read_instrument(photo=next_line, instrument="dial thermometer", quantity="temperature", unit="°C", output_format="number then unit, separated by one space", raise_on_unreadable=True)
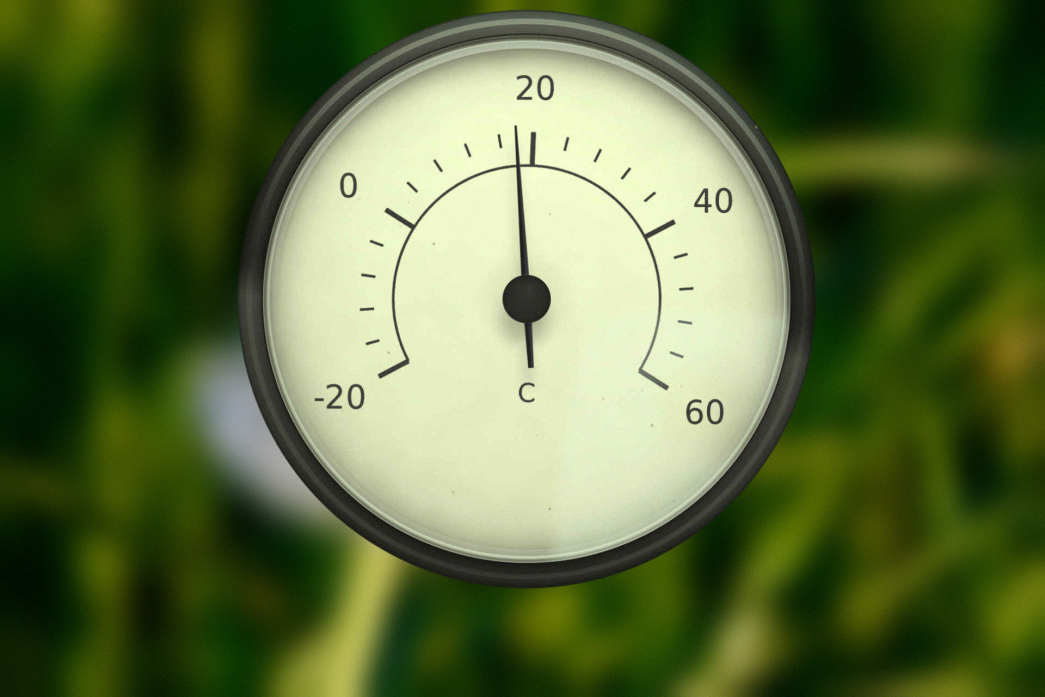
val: 18 °C
